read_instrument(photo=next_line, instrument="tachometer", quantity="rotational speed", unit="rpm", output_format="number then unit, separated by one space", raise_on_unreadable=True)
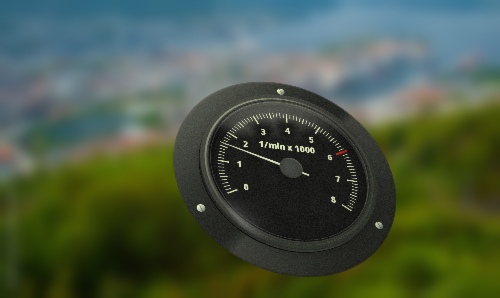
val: 1500 rpm
